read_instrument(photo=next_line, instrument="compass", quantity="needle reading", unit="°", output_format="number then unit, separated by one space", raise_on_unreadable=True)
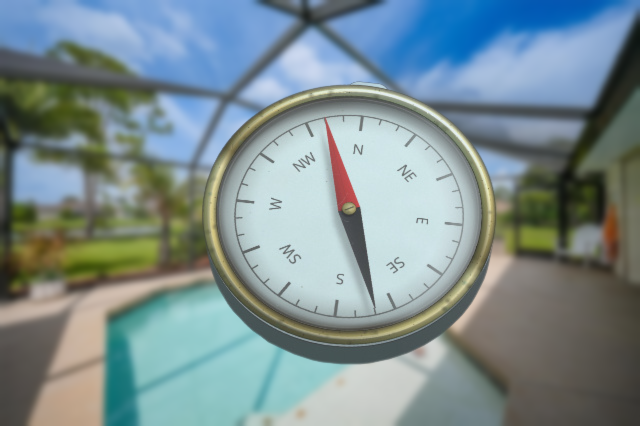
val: 340 °
